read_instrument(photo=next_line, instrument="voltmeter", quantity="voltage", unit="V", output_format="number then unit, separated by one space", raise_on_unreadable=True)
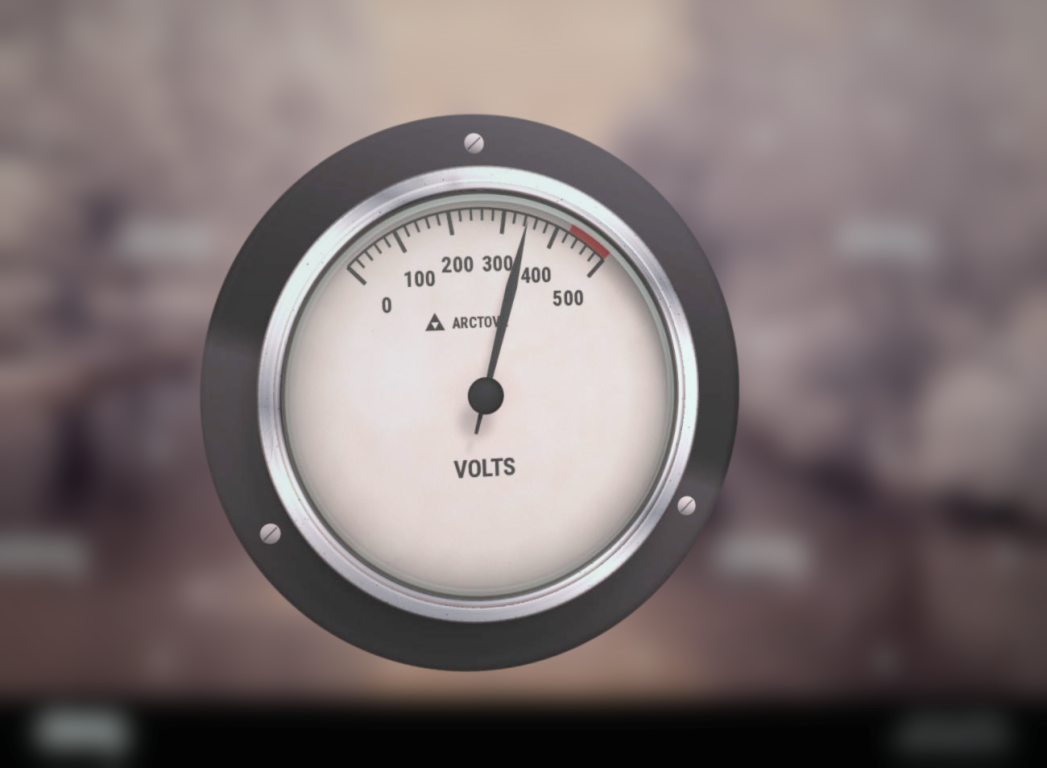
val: 340 V
